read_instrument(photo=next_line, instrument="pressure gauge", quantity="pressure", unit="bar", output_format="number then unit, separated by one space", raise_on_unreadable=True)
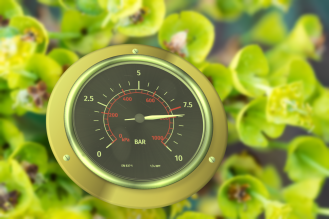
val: 8 bar
